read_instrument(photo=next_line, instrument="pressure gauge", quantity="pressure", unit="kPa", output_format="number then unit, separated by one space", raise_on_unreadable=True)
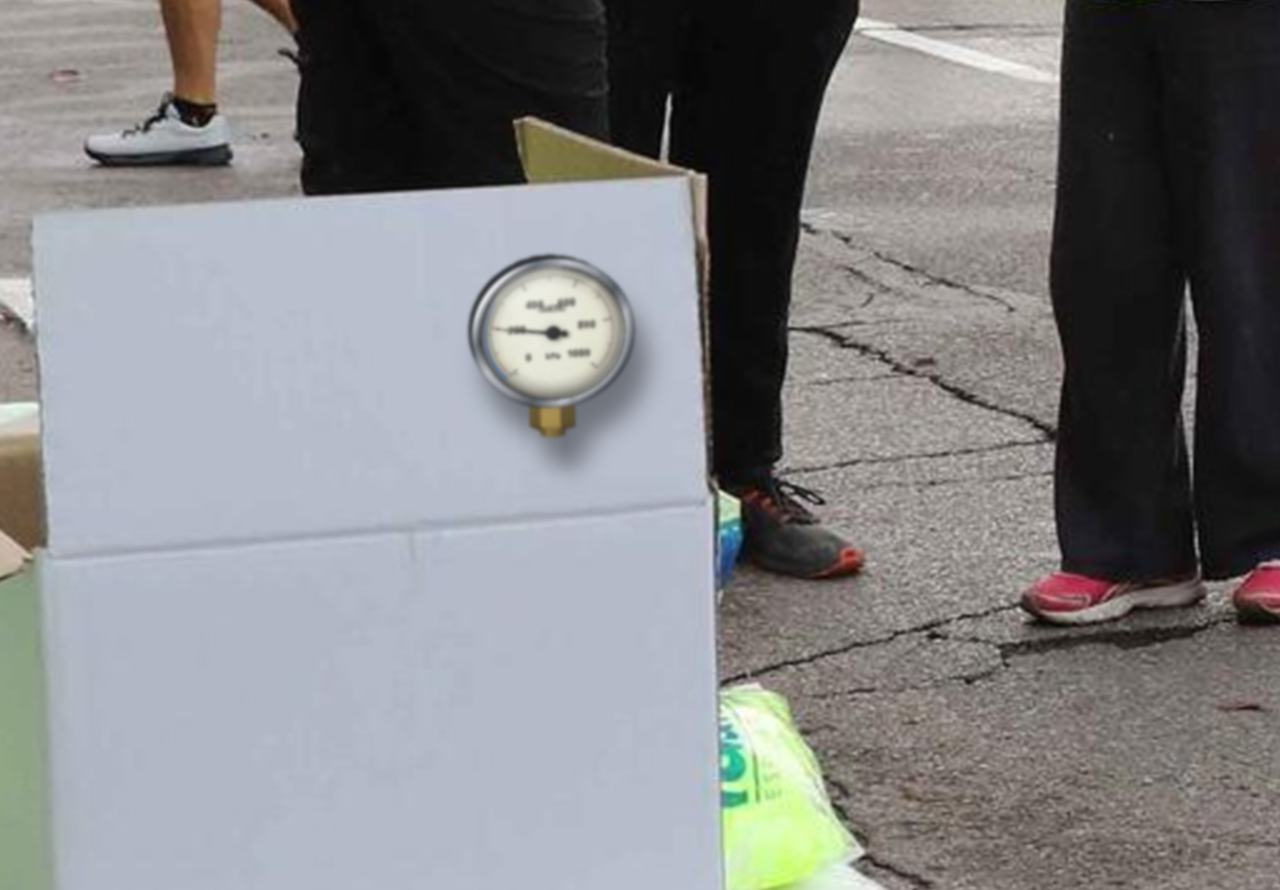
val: 200 kPa
